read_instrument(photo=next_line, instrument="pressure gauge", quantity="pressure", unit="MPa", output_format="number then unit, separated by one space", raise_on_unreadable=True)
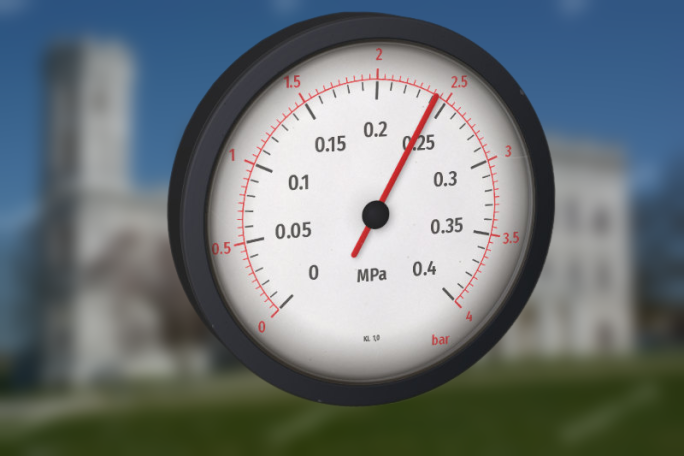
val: 0.24 MPa
